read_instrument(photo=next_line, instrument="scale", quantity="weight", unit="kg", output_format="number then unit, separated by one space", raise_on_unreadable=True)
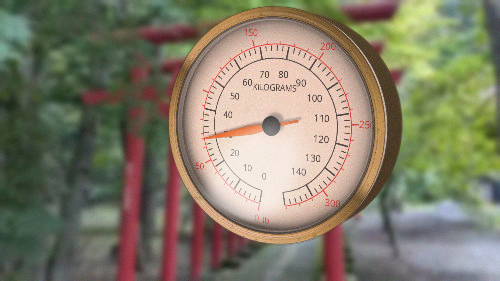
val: 30 kg
